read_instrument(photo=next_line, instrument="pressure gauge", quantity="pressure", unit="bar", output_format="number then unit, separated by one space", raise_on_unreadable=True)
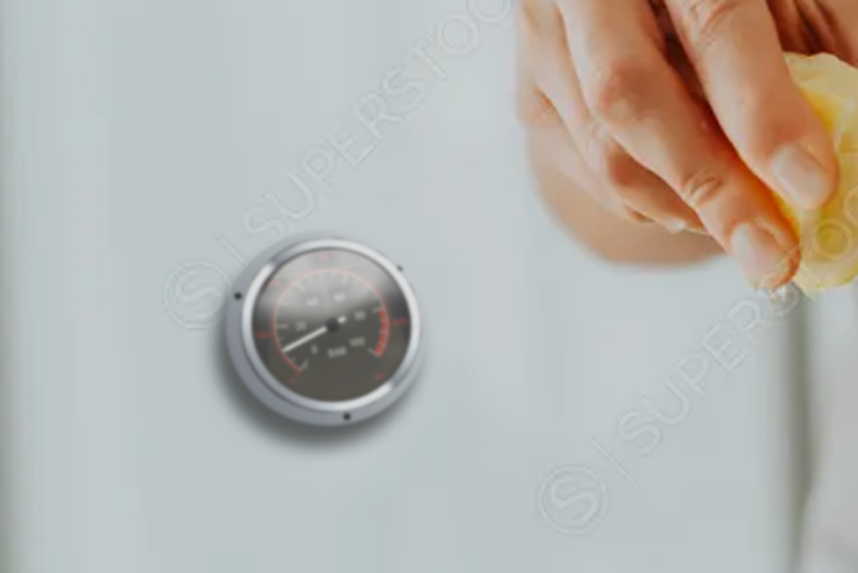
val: 10 bar
